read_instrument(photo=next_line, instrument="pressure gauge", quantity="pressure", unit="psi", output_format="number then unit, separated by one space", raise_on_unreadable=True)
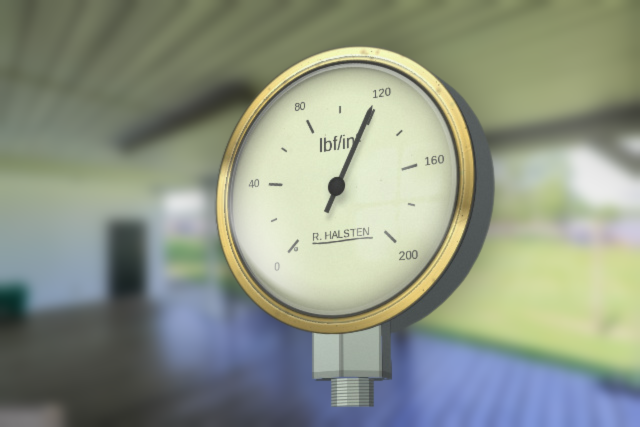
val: 120 psi
